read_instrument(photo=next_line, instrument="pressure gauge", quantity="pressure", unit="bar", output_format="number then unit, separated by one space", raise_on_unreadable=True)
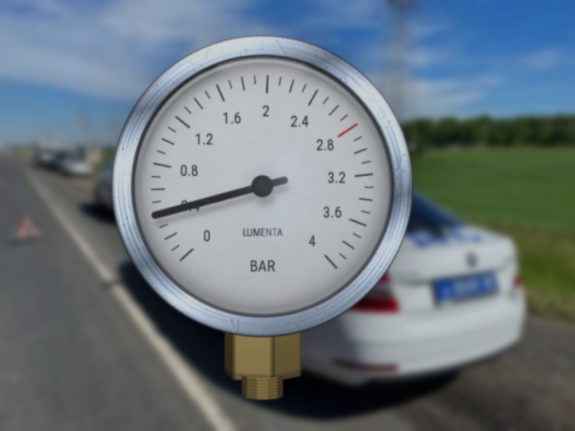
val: 0.4 bar
